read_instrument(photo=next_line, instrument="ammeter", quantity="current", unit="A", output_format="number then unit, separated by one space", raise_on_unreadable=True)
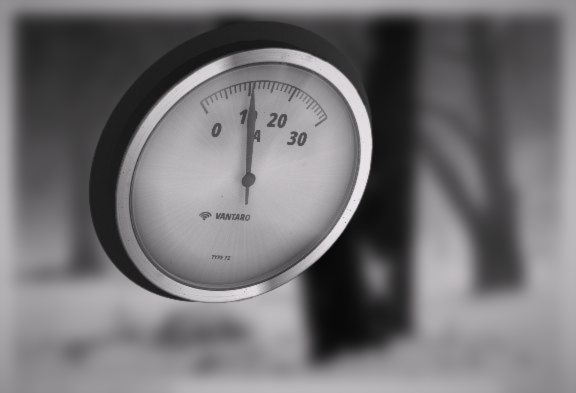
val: 10 A
